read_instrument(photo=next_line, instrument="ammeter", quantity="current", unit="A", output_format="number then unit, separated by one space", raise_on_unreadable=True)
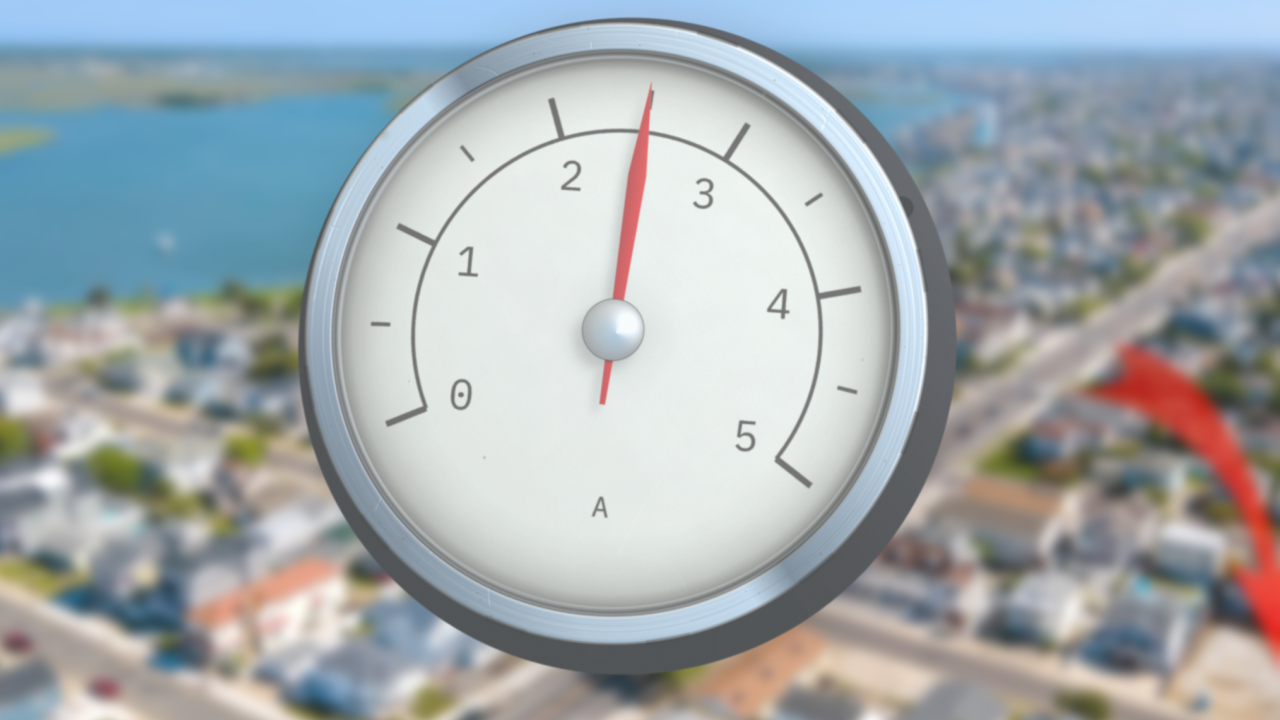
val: 2.5 A
